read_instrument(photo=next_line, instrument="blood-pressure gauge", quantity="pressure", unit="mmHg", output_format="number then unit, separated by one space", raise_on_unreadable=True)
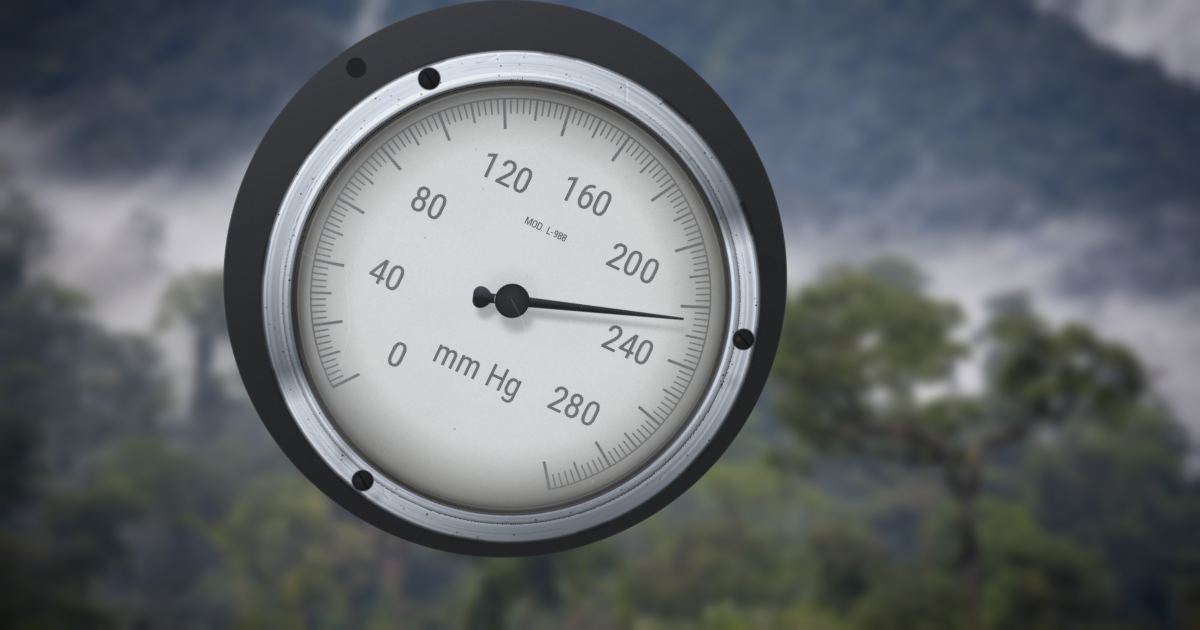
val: 224 mmHg
